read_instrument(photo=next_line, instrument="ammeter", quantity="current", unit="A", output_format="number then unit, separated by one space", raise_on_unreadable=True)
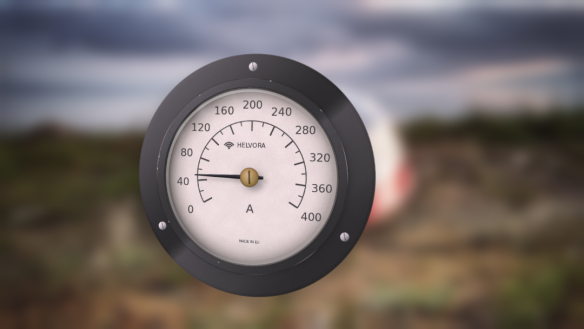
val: 50 A
